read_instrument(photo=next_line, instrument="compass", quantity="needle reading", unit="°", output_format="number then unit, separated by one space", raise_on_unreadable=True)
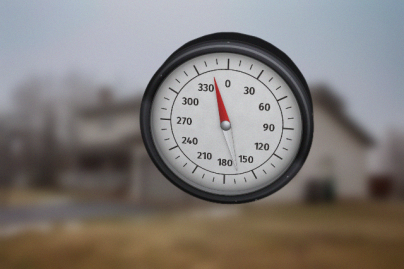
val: 345 °
